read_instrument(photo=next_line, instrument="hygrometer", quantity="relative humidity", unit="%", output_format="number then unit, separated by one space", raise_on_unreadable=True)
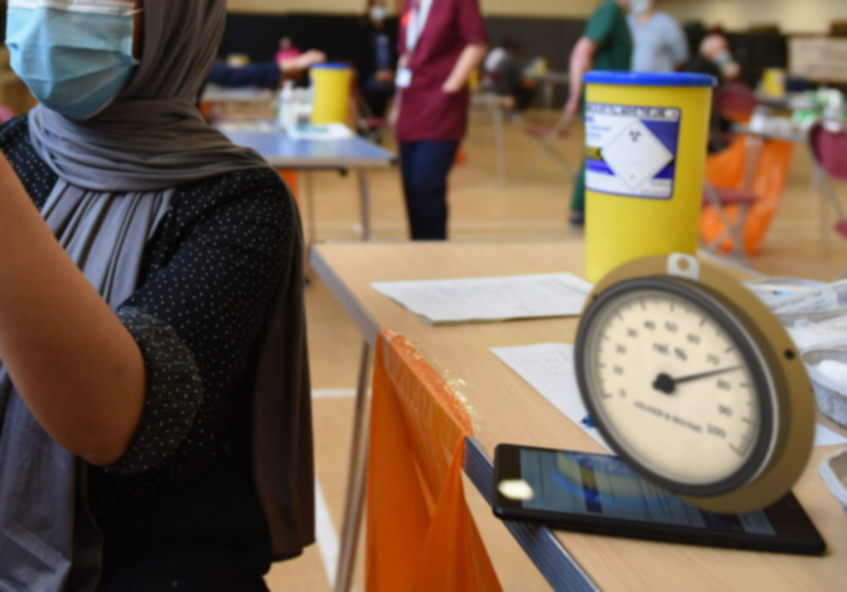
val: 75 %
